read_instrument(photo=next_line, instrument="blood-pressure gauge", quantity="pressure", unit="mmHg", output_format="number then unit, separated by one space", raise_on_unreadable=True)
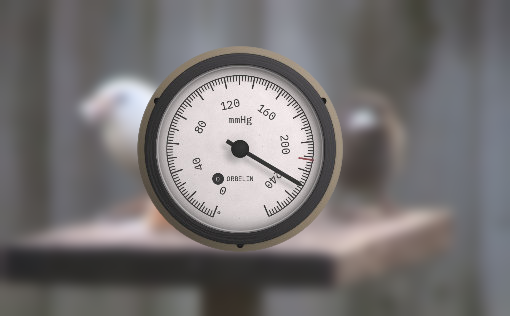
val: 230 mmHg
